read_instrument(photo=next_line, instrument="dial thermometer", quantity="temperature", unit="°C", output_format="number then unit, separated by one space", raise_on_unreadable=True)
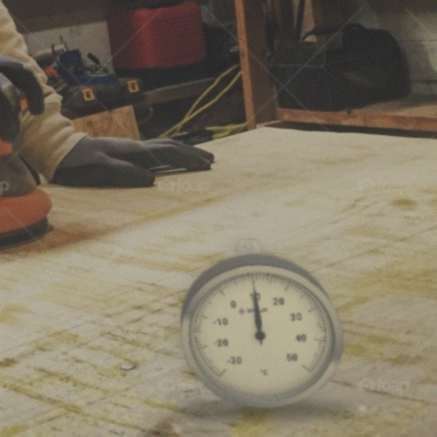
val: 10 °C
